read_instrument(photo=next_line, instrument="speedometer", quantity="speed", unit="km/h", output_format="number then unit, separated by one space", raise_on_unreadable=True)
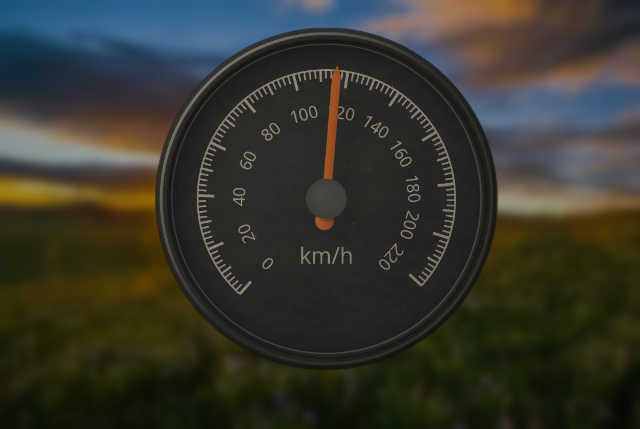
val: 116 km/h
